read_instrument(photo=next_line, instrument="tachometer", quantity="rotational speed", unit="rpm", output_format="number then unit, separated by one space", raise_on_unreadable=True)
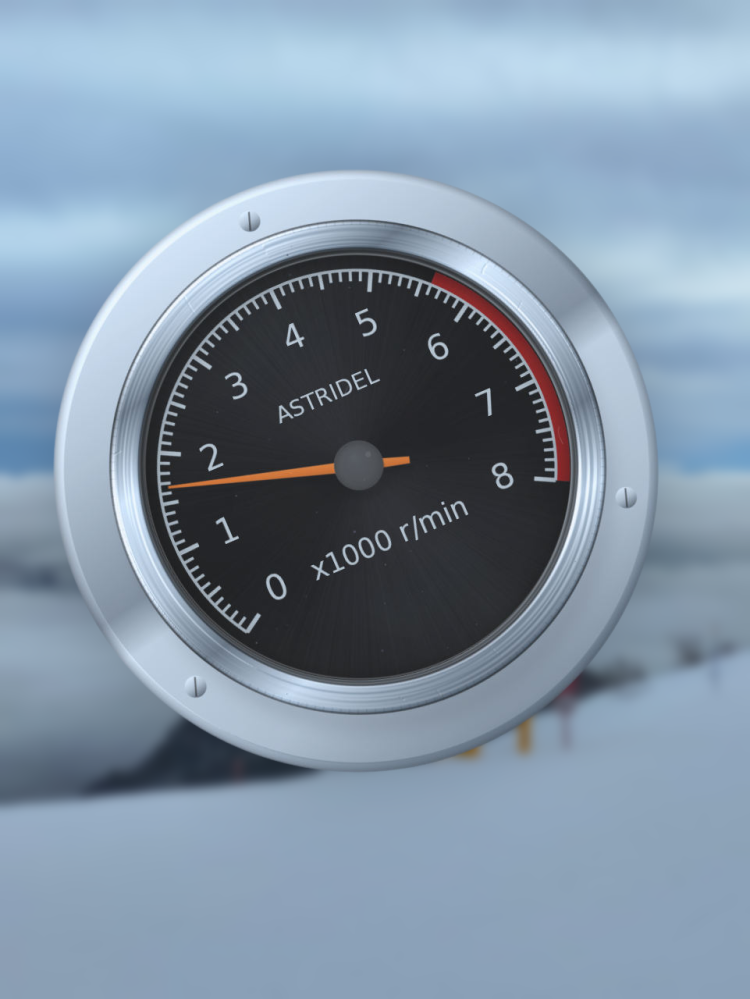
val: 1650 rpm
